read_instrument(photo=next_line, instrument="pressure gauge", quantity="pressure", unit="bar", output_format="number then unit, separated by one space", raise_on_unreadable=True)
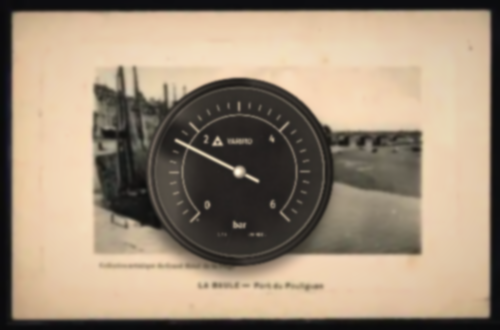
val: 1.6 bar
